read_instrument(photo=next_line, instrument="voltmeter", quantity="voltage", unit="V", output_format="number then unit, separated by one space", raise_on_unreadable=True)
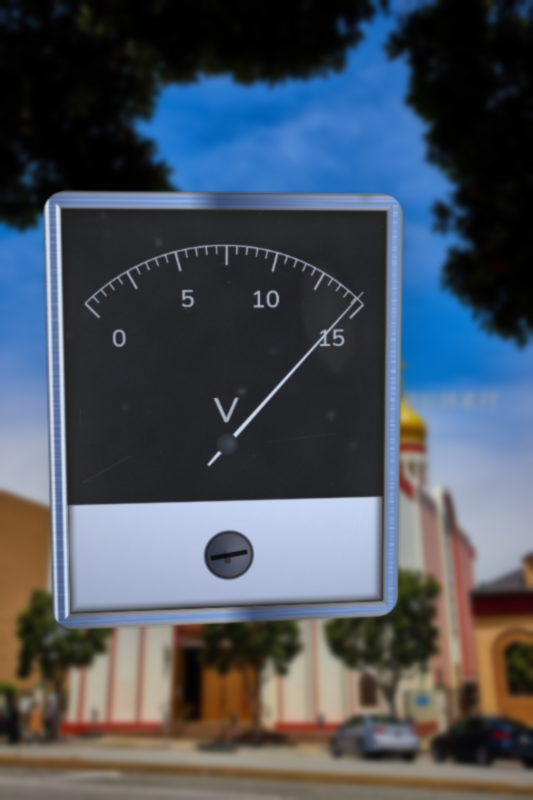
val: 14.5 V
